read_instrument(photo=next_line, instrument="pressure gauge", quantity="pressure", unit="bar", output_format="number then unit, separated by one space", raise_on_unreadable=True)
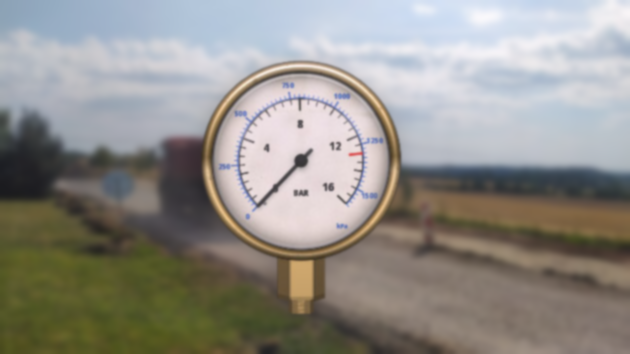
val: 0 bar
